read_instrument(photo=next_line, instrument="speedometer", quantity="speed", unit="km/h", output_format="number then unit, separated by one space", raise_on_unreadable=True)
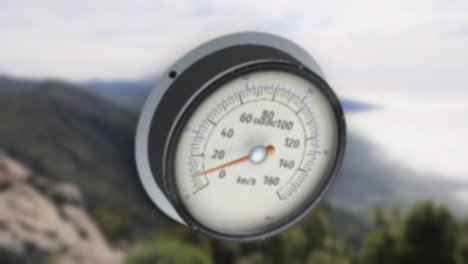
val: 10 km/h
